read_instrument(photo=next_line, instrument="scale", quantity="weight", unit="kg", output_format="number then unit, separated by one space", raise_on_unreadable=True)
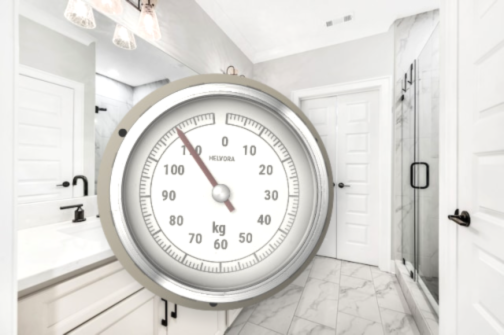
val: 110 kg
